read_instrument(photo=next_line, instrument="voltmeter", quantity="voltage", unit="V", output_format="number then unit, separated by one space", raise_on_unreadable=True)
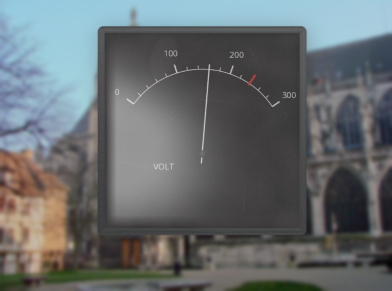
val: 160 V
